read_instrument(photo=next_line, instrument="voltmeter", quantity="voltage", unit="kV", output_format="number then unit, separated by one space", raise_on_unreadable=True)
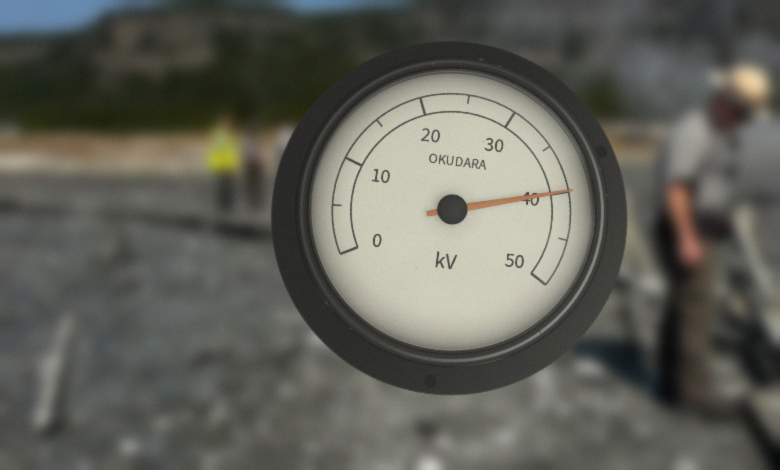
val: 40 kV
